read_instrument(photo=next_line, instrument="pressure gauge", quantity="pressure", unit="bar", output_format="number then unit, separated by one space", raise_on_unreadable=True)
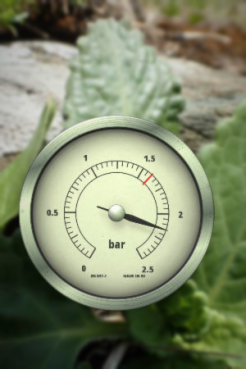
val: 2.15 bar
